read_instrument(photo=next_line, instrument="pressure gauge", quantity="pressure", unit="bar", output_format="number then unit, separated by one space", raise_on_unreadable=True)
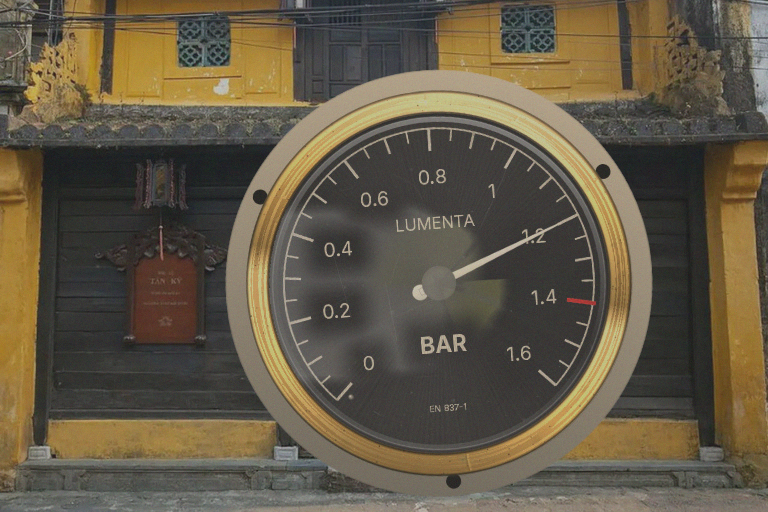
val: 1.2 bar
